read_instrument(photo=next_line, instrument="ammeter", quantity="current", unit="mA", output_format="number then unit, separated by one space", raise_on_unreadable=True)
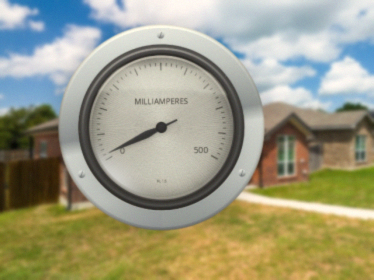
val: 10 mA
